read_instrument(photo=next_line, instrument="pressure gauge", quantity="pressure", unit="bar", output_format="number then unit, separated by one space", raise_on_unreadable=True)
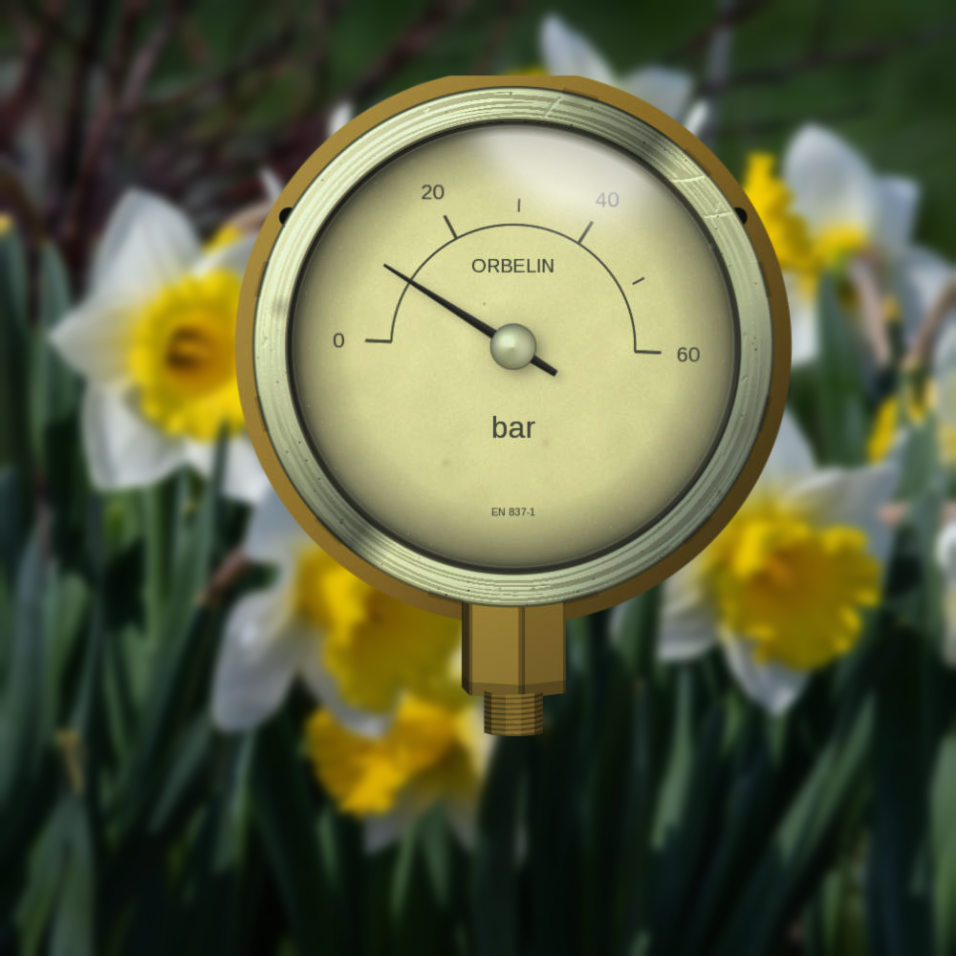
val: 10 bar
